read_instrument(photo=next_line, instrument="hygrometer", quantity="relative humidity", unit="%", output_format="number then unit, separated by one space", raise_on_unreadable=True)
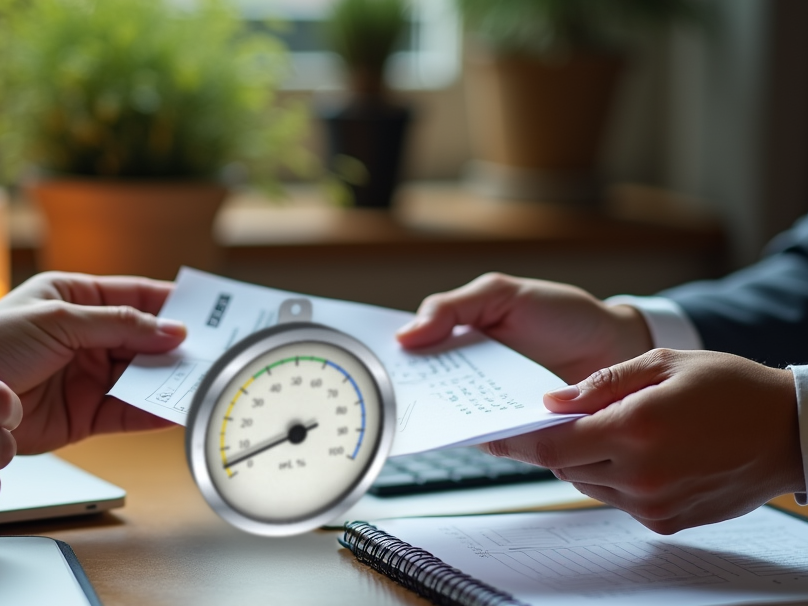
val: 5 %
